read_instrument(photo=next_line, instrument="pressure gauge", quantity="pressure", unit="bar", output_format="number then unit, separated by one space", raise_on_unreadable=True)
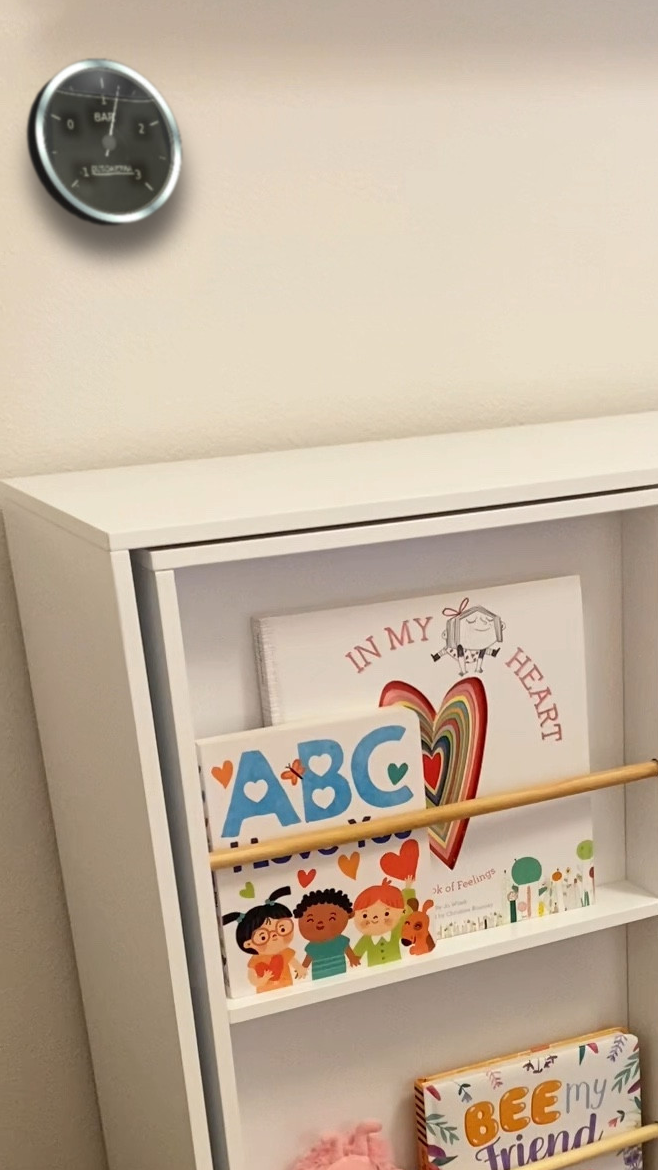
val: 1.25 bar
